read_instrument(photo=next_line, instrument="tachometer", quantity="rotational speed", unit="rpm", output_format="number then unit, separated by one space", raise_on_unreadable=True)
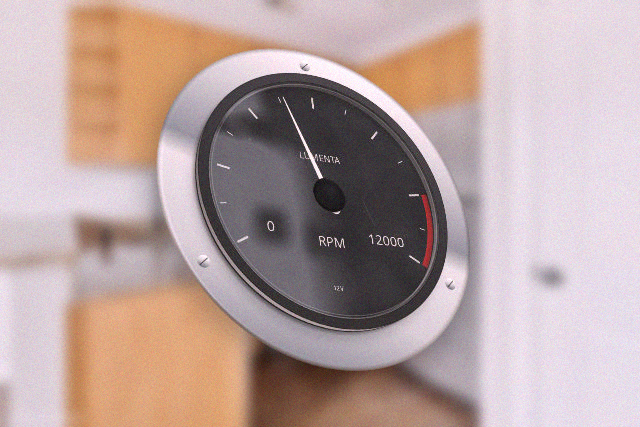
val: 5000 rpm
